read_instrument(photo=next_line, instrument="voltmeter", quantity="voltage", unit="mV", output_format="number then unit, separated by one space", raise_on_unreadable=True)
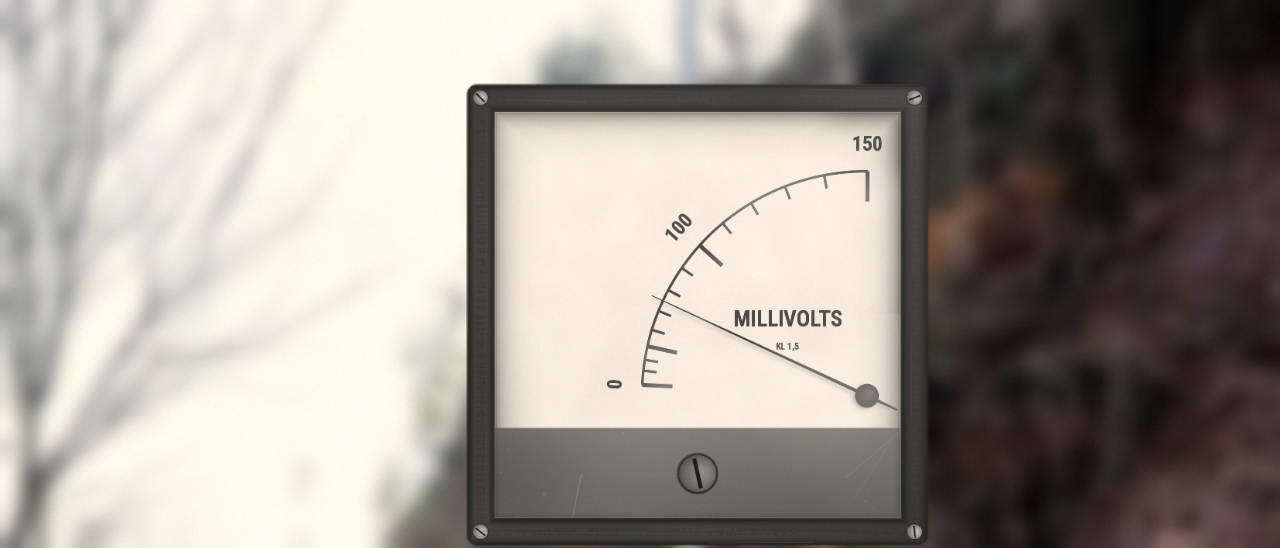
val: 75 mV
